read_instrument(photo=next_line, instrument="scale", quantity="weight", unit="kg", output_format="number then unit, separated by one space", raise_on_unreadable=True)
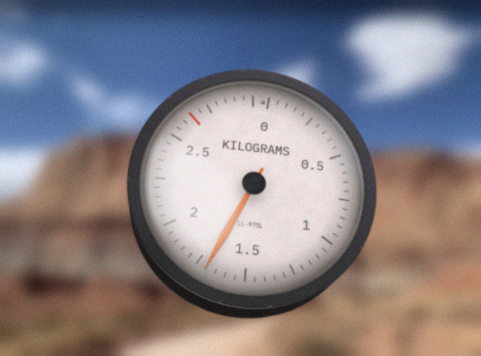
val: 1.7 kg
